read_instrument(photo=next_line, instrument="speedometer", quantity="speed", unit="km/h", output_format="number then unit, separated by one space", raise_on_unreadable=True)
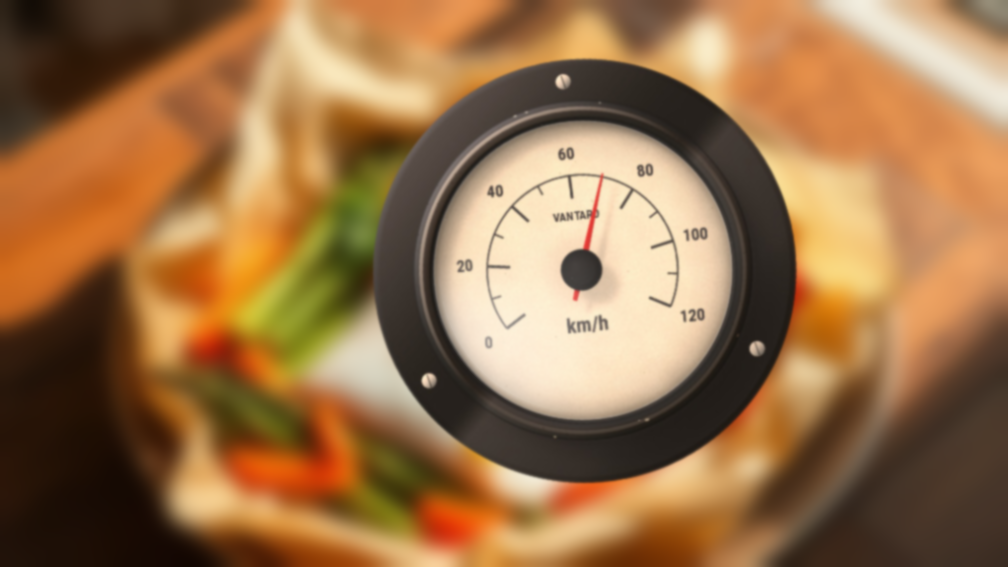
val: 70 km/h
